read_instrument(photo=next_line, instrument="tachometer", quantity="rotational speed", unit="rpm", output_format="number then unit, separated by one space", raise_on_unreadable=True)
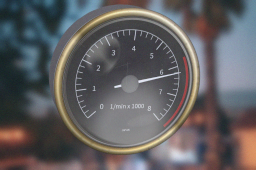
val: 6200 rpm
